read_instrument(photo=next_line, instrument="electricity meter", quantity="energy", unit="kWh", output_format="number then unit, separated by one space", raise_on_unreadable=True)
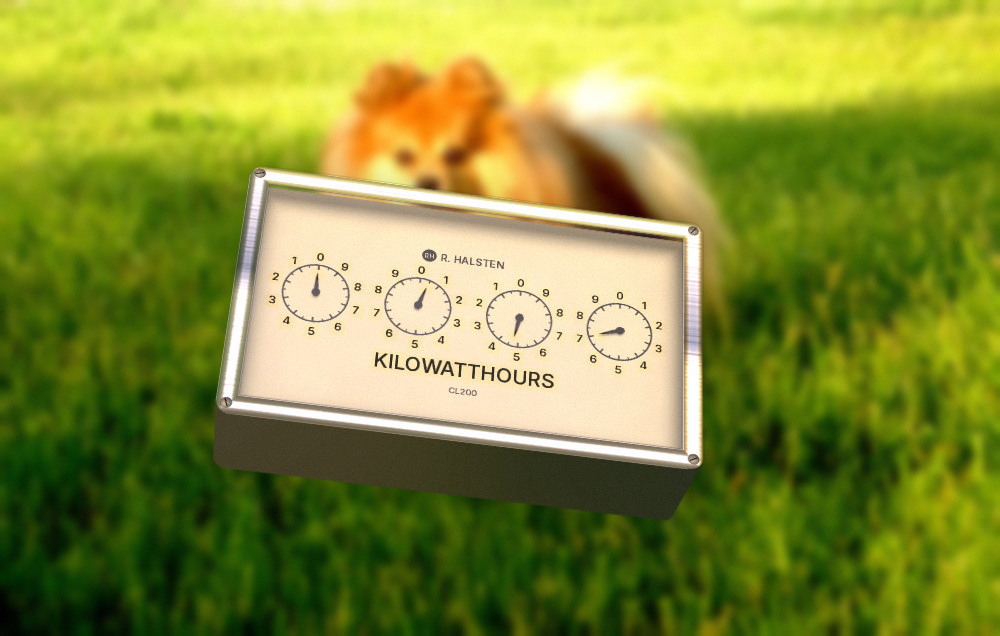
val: 47 kWh
